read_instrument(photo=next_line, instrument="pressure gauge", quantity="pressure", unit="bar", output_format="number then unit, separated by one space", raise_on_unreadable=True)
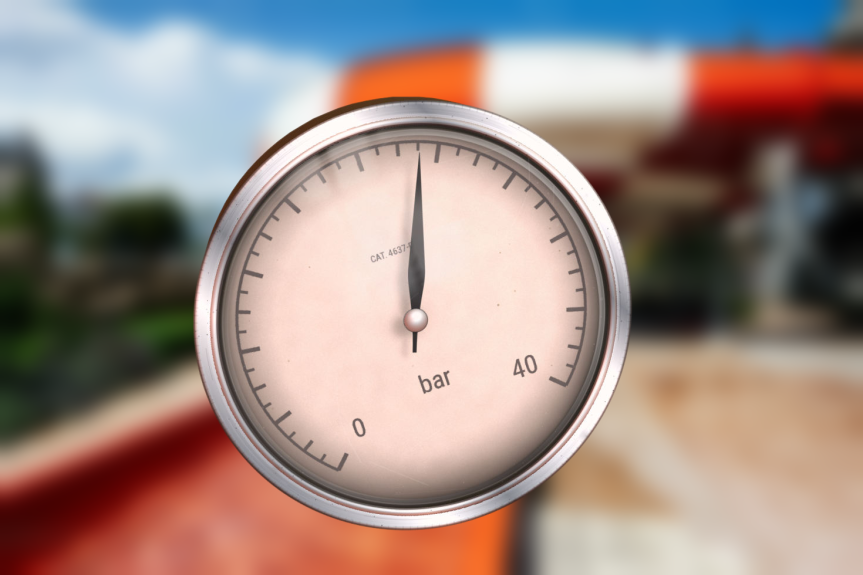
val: 23 bar
